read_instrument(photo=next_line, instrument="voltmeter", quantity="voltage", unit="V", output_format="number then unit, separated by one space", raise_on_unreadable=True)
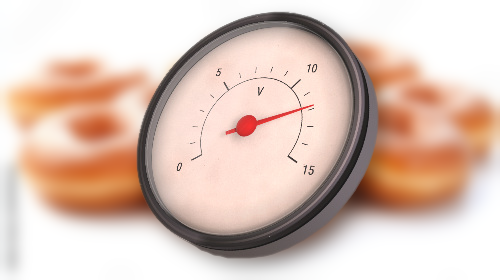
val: 12 V
